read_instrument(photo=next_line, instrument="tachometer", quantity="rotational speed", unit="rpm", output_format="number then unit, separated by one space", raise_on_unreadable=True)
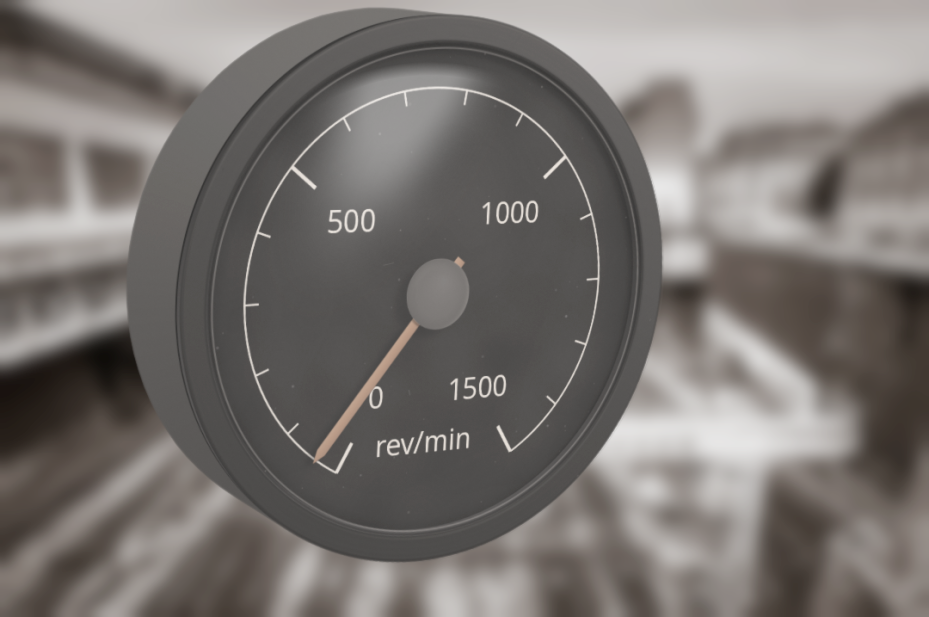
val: 50 rpm
